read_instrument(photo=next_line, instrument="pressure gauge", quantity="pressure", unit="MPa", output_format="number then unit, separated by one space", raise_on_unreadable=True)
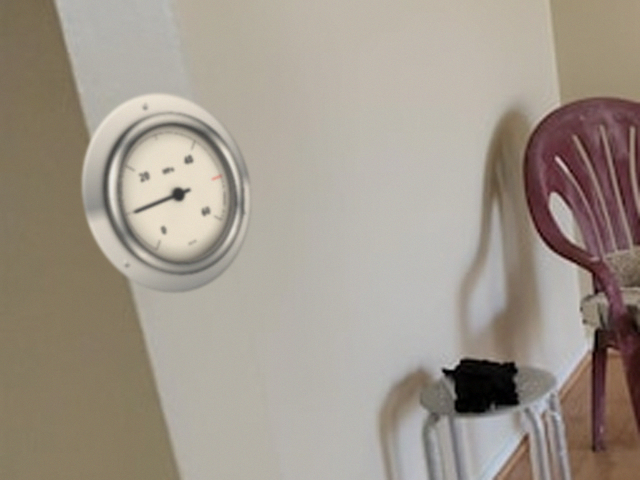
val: 10 MPa
